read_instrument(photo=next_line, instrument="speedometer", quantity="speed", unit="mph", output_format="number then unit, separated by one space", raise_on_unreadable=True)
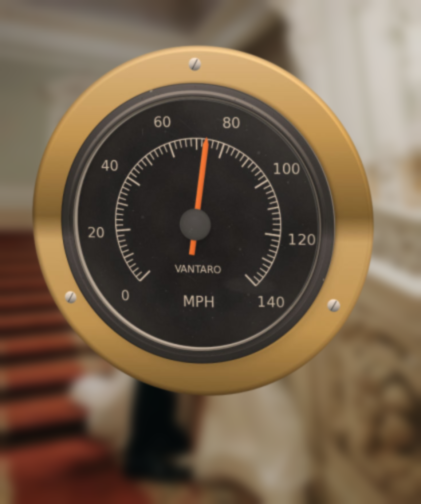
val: 74 mph
